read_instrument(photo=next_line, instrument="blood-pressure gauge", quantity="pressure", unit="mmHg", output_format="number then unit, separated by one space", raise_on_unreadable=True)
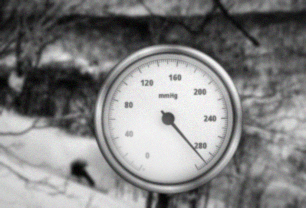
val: 290 mmHg
